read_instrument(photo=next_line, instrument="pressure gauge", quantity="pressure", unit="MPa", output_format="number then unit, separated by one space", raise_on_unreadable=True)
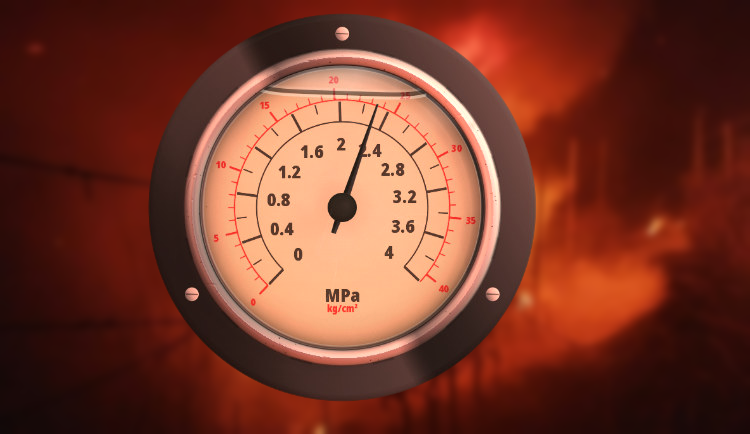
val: 2.3 MPa
